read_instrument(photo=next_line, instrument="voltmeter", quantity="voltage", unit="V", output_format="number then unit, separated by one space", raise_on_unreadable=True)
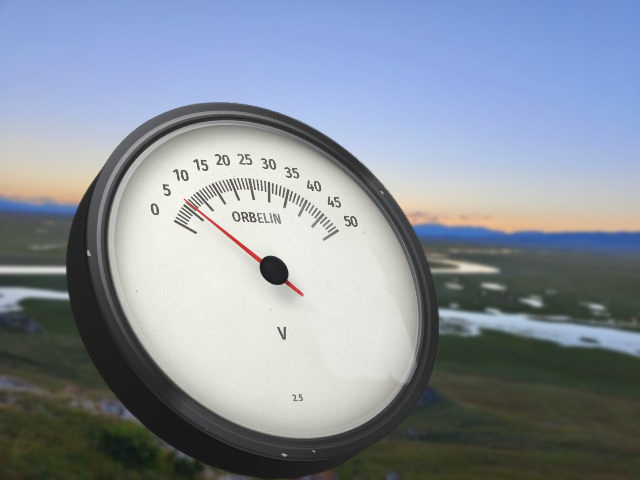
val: 5 V
